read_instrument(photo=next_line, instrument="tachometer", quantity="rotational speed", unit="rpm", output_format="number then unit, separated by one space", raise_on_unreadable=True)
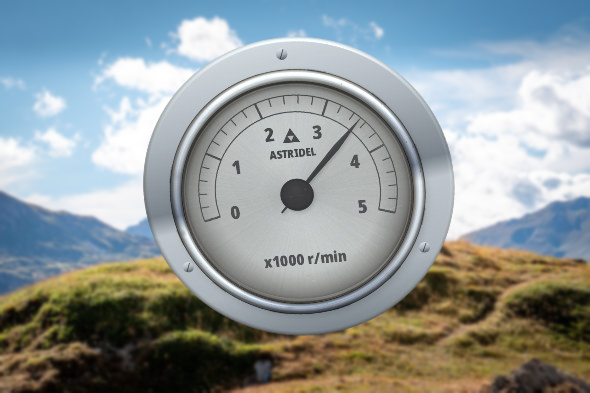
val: 3500 rpm
